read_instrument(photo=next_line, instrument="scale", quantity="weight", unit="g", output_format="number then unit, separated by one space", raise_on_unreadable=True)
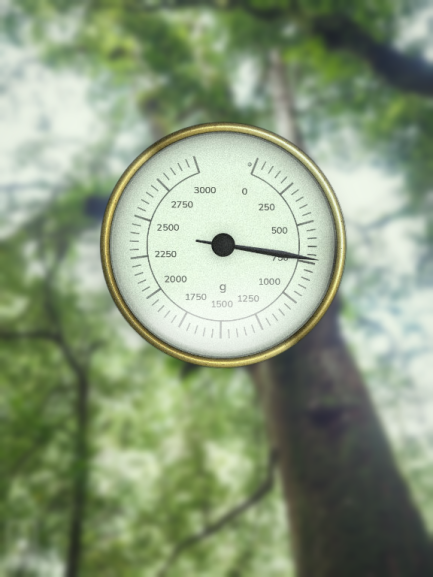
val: 725 g
